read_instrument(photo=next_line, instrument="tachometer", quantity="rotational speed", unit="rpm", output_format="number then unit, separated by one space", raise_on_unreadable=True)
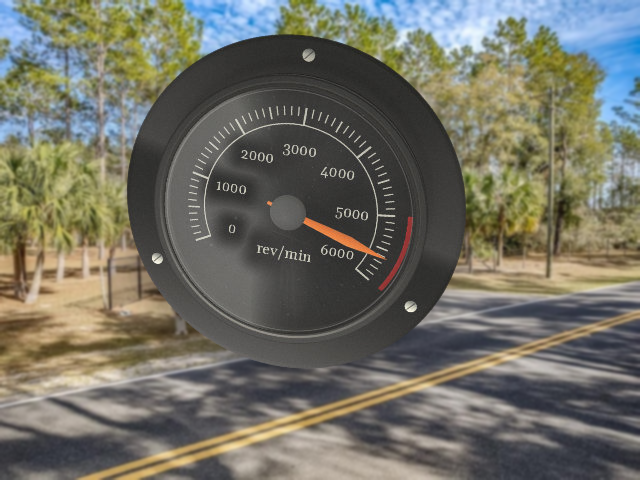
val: 5600 rpm
